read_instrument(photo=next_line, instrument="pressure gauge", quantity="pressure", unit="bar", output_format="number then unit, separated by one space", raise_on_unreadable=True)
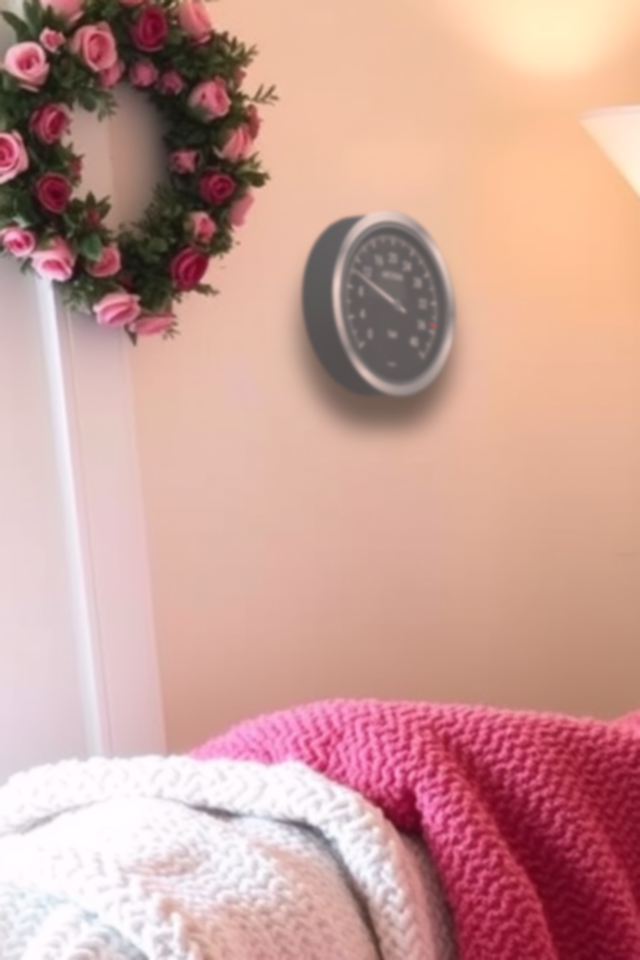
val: 10 bar
